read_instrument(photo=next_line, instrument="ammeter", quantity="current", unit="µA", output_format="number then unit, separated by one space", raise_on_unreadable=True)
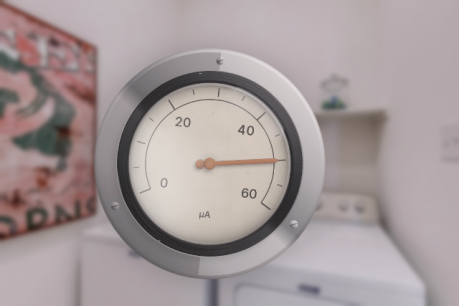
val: 50 µA
